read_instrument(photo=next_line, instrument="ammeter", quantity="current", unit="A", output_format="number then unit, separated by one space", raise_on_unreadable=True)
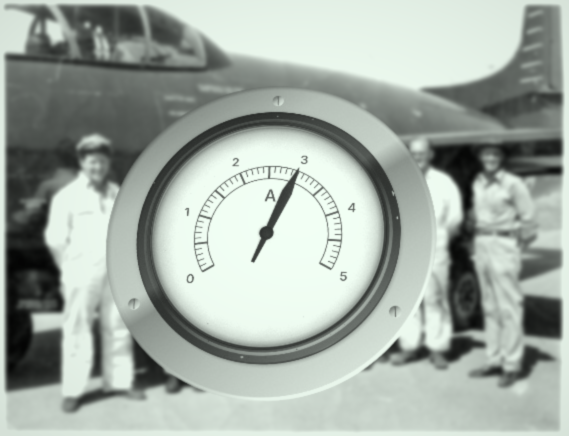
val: 3 A
